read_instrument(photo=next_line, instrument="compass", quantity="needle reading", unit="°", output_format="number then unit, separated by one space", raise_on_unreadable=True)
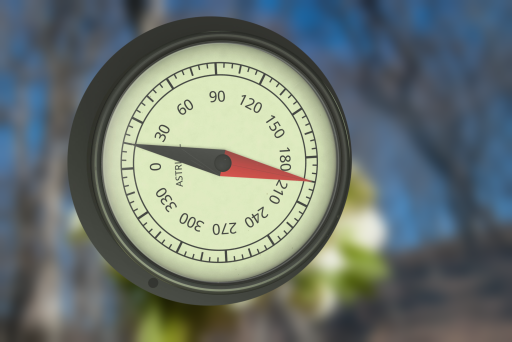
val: 195 °
